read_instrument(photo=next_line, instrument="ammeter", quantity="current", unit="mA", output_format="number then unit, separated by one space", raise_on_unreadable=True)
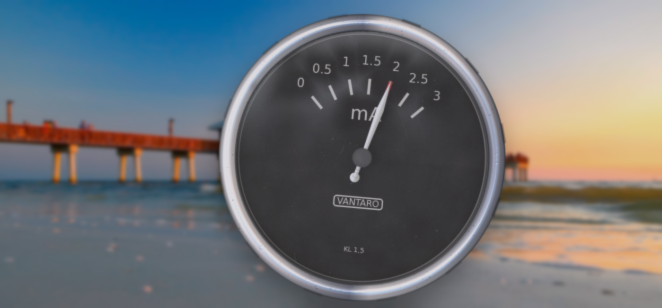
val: 2 mA
